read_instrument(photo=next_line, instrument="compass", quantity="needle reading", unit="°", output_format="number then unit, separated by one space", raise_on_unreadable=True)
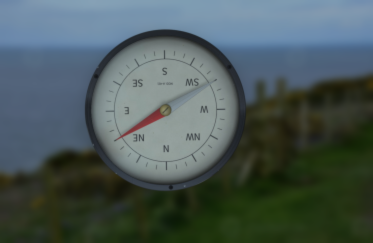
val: 60 °
